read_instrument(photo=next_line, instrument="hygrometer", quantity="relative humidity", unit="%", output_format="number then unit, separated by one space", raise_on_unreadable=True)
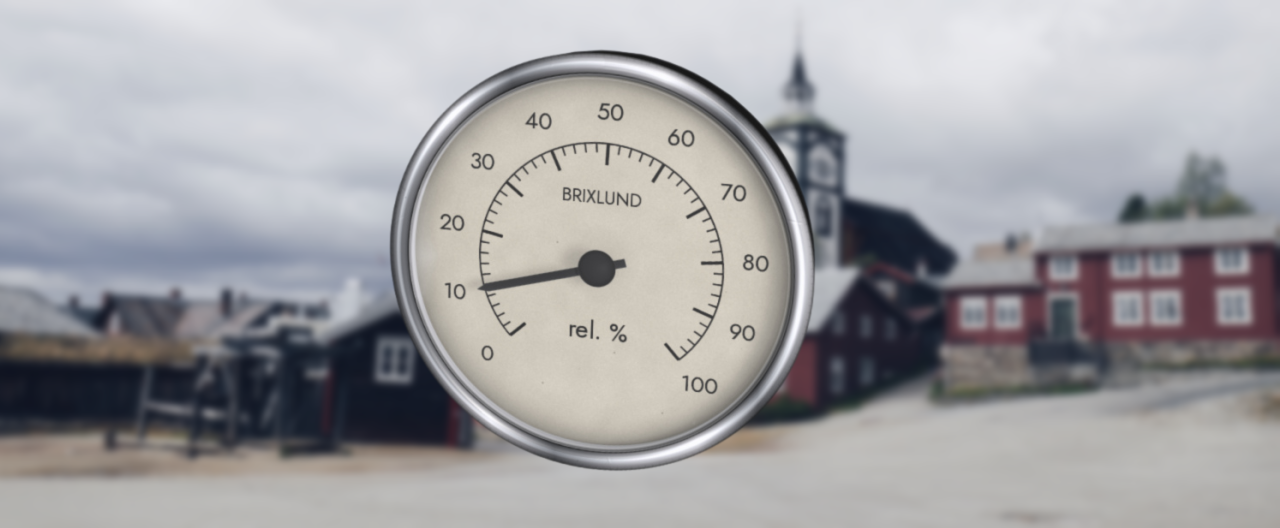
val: 10 %
